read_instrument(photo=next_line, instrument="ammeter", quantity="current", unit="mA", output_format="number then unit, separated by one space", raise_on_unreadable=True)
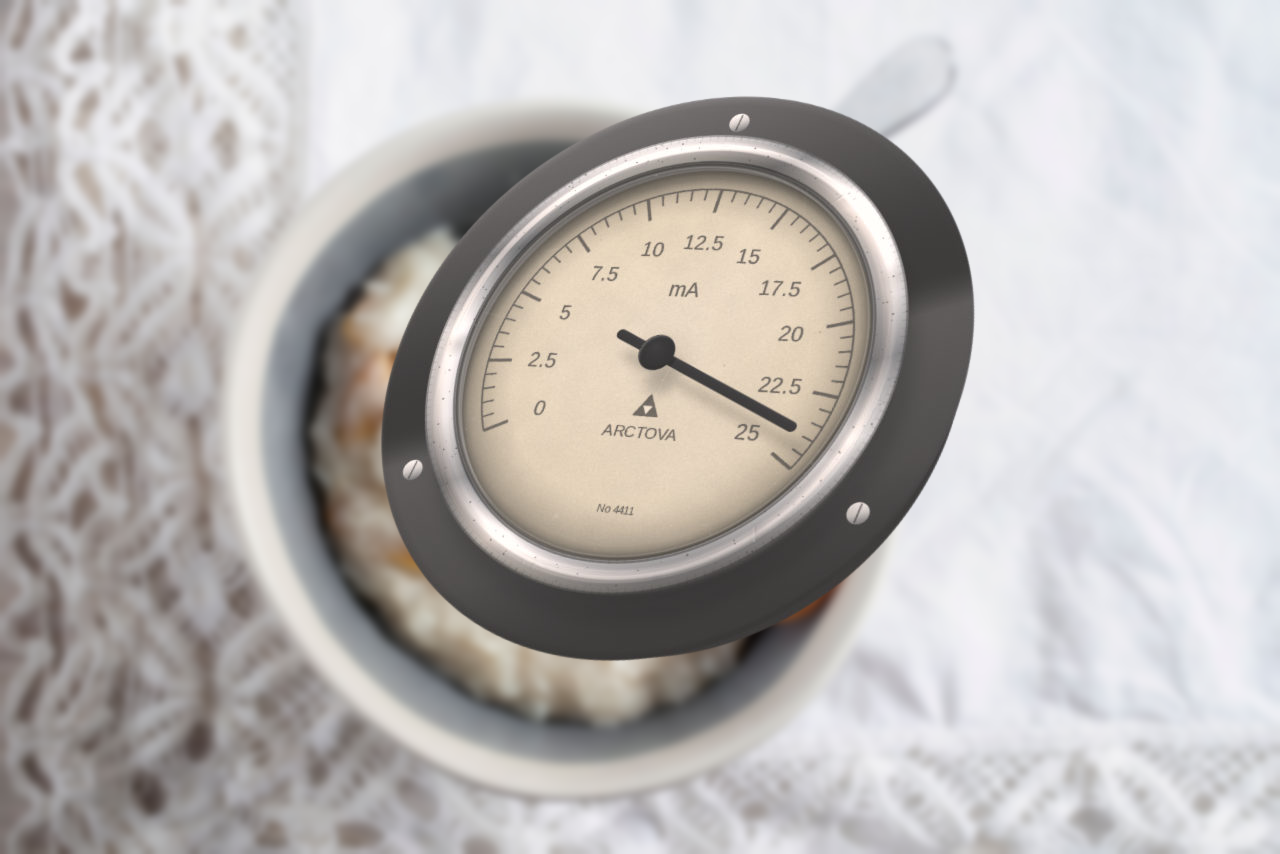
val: 24 mA
